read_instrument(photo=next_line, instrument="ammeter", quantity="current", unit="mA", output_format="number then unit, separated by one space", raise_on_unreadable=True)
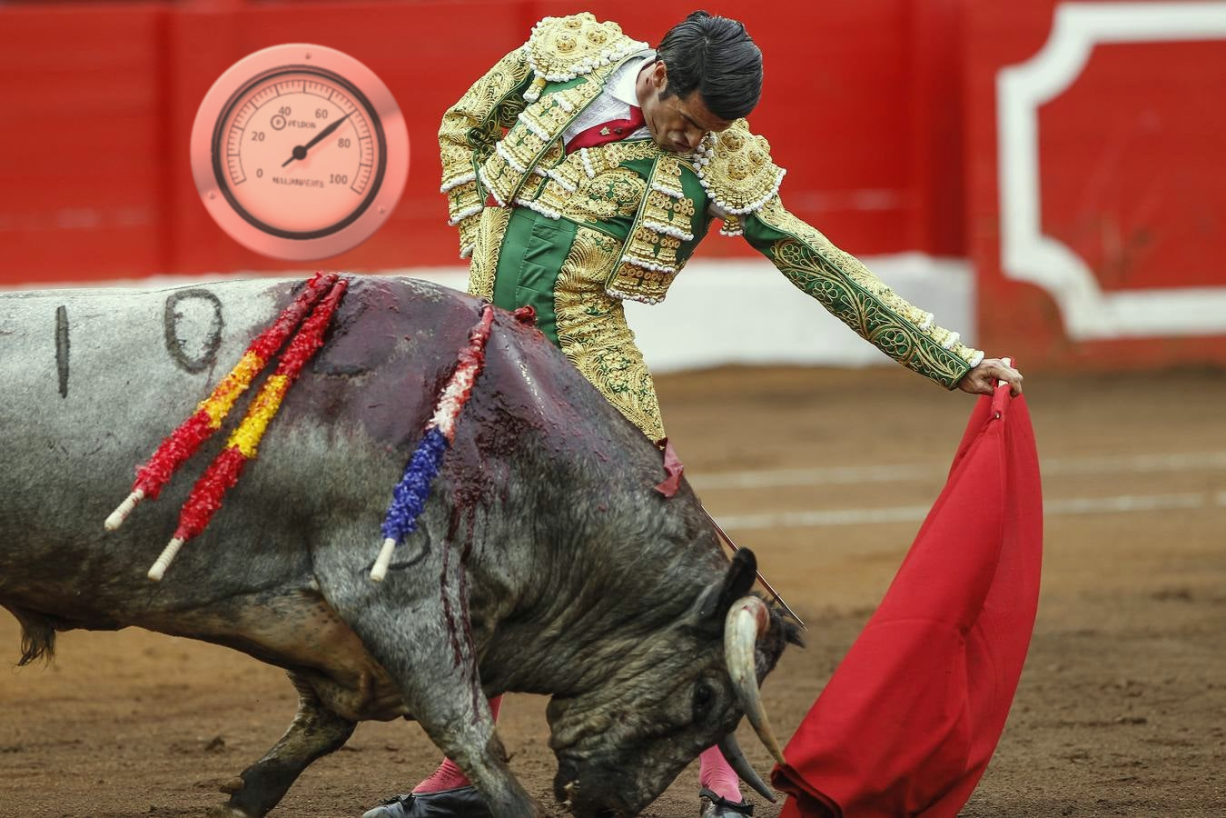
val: 70 mA
